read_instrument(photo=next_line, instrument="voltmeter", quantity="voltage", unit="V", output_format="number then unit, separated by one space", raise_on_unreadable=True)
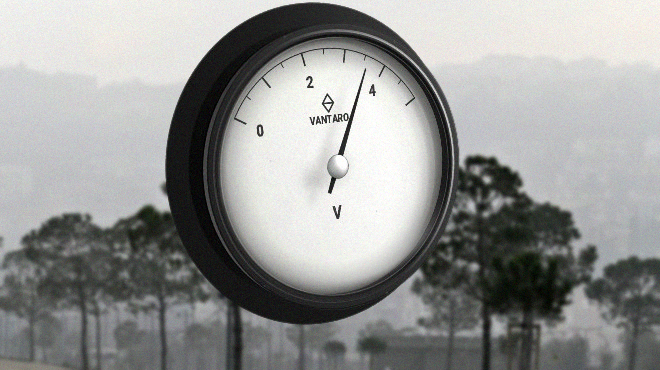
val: 3.5 V
